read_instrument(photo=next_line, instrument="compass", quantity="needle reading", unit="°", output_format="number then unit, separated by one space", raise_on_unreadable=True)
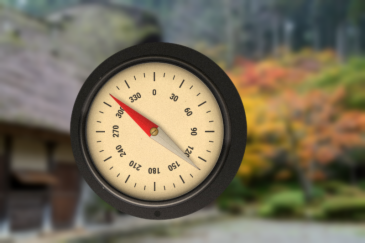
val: 310 °
